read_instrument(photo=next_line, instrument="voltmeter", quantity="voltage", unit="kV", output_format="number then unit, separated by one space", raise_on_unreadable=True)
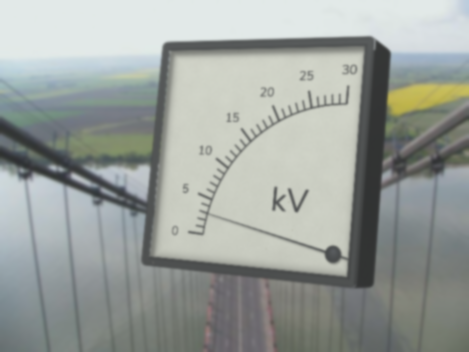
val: 3 kV
